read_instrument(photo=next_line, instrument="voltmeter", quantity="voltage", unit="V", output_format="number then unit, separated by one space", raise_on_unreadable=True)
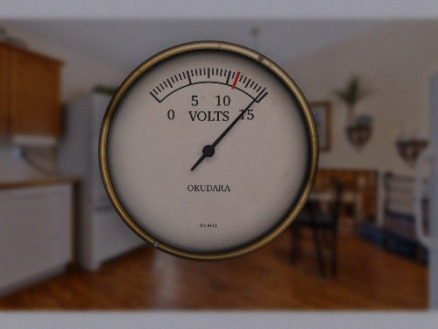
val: 14.5 V
